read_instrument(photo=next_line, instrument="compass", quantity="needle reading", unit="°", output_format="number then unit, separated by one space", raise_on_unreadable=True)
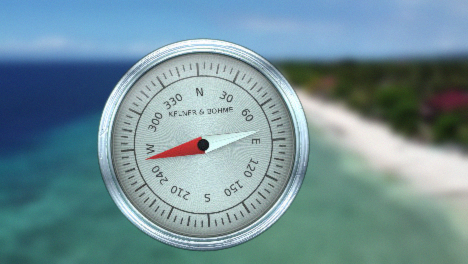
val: 260 °
